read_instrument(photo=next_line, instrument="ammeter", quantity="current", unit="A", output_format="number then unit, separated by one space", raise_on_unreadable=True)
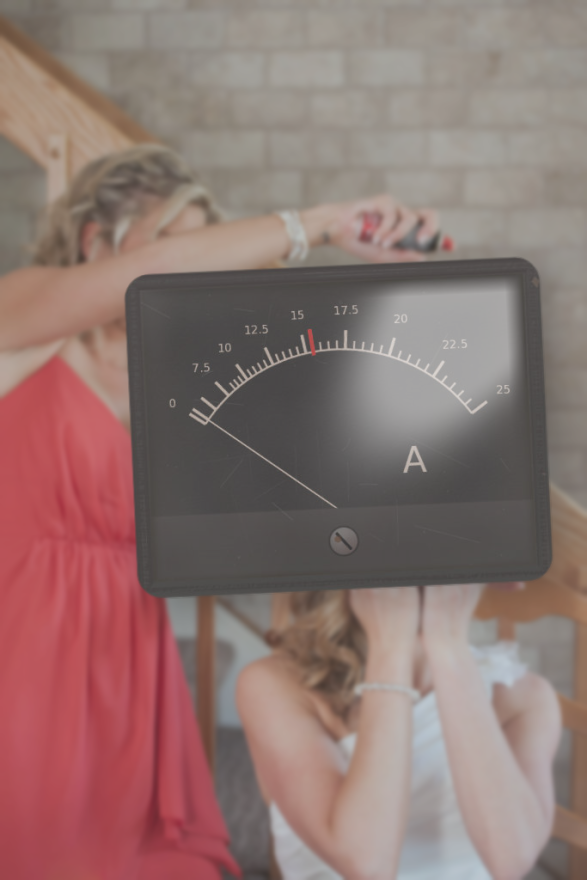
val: 2.5 A
